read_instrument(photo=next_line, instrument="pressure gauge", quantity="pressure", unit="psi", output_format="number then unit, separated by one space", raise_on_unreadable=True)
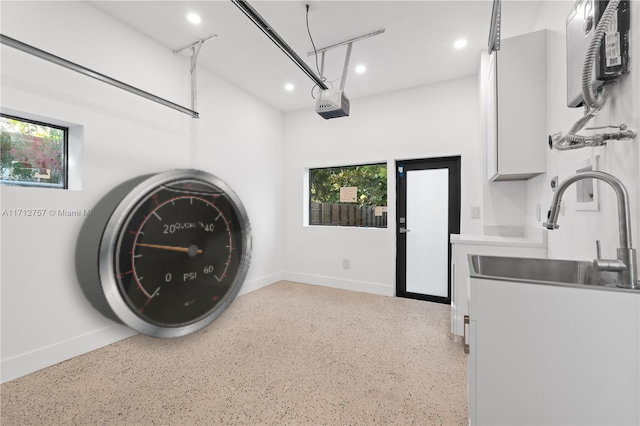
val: 12.5 psi
